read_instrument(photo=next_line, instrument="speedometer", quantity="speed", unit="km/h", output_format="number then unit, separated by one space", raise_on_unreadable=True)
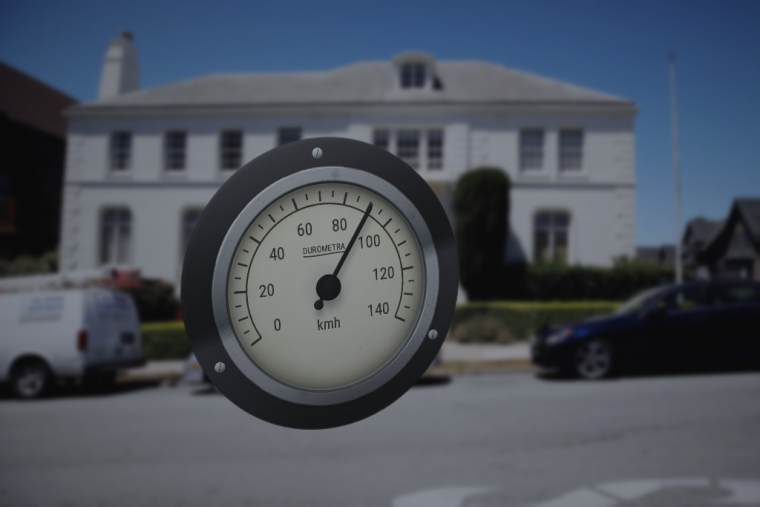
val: 90 km/h
